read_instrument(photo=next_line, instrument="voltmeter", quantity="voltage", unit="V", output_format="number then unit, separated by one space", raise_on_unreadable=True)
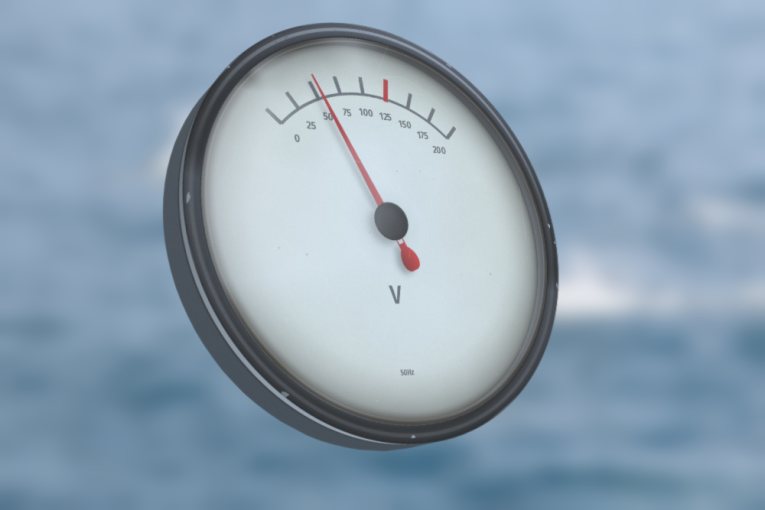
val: 50 V
